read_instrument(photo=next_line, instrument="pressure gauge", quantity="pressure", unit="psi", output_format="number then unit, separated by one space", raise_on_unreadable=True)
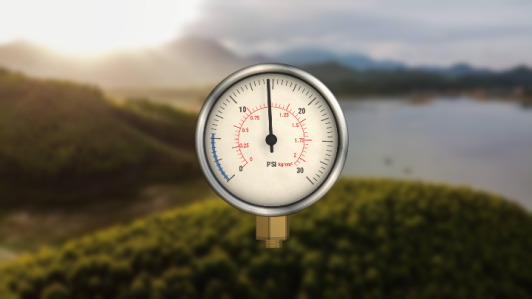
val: 14.5 psi
